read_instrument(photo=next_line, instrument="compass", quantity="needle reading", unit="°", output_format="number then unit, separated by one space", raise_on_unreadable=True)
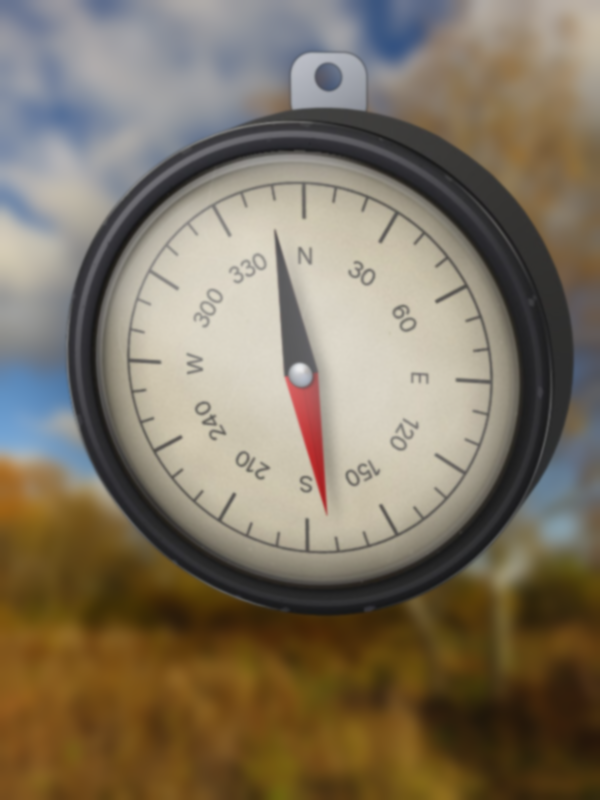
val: 170 °
